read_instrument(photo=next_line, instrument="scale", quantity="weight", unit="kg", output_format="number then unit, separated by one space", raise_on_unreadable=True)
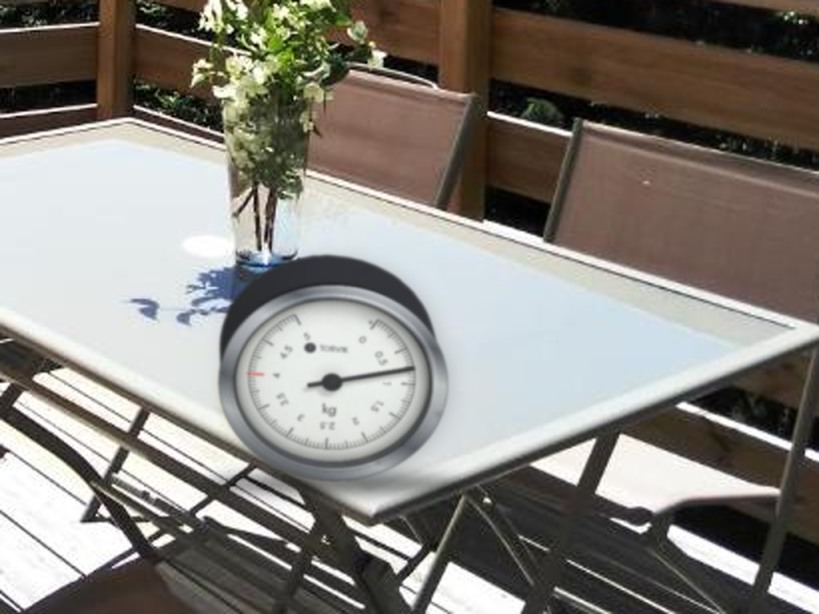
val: 0.75 kg
